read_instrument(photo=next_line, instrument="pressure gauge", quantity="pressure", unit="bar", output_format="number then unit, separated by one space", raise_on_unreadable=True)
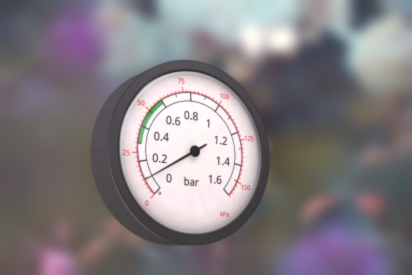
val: 0.1 bar
